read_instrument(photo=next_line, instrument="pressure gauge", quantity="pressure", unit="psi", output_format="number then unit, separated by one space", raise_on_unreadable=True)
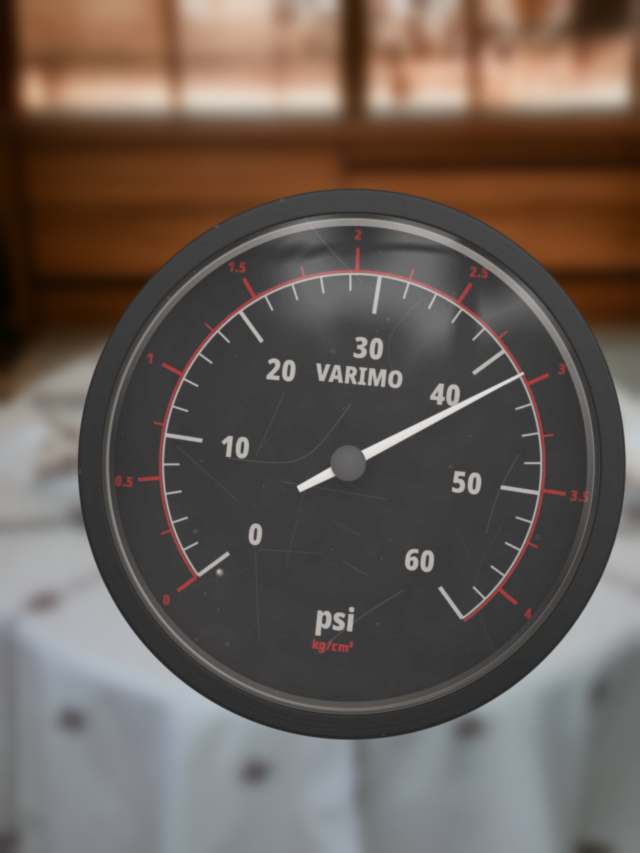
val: 42 psi
